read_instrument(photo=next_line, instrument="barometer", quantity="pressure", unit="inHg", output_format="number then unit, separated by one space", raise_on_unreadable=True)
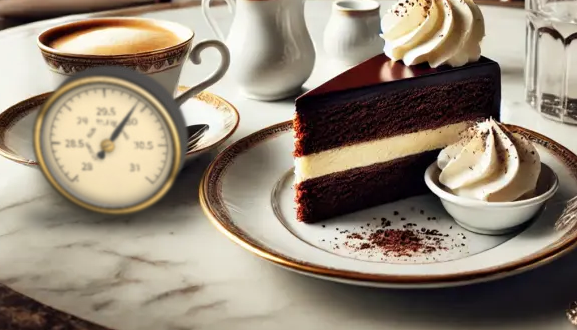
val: 29.9 inHg
